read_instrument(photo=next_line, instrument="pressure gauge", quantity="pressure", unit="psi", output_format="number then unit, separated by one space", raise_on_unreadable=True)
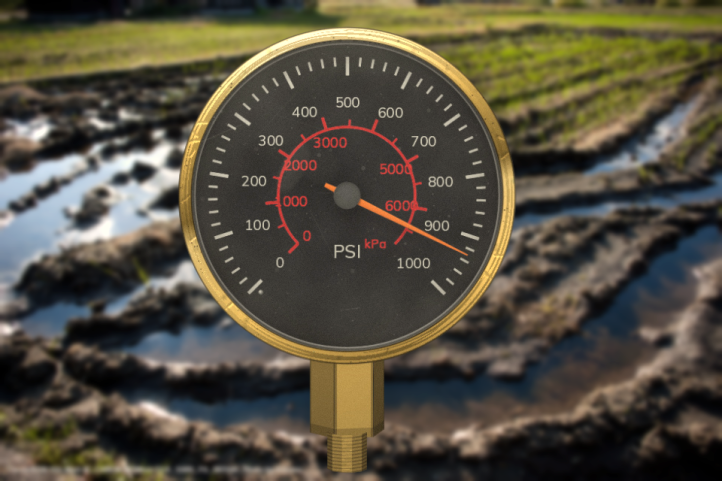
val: 930 psi
